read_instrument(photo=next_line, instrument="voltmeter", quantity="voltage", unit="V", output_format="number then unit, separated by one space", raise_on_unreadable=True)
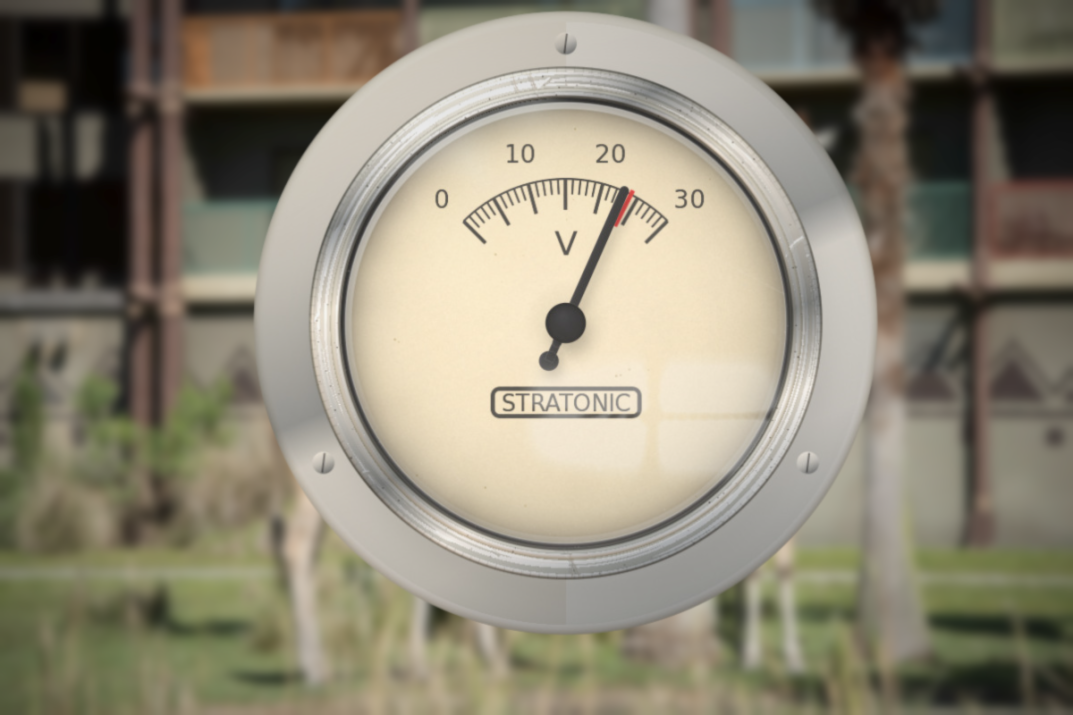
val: 23 V
